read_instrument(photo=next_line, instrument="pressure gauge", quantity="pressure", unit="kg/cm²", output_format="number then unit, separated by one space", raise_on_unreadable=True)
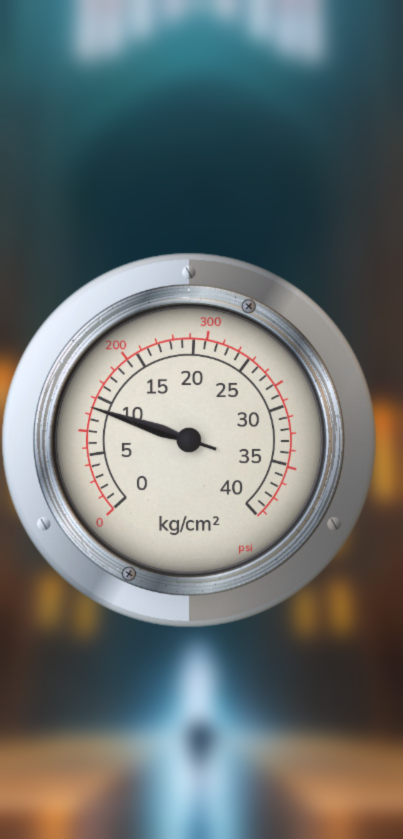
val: 9 kg/cm²
